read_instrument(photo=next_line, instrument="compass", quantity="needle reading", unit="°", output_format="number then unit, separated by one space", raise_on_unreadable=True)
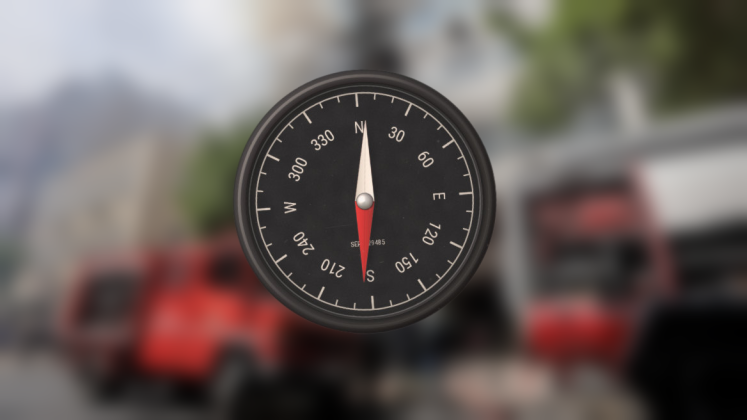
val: 185 °
